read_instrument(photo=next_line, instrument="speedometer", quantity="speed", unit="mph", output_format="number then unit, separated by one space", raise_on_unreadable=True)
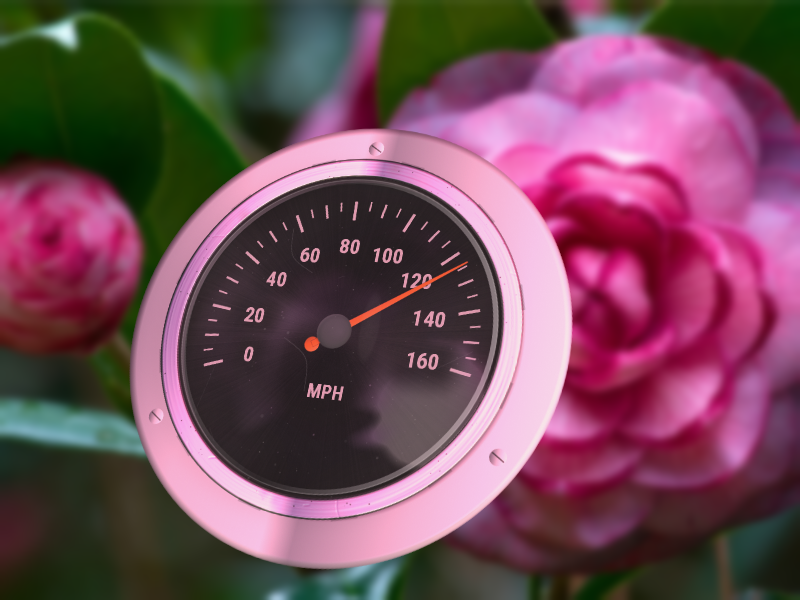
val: 125 mph
